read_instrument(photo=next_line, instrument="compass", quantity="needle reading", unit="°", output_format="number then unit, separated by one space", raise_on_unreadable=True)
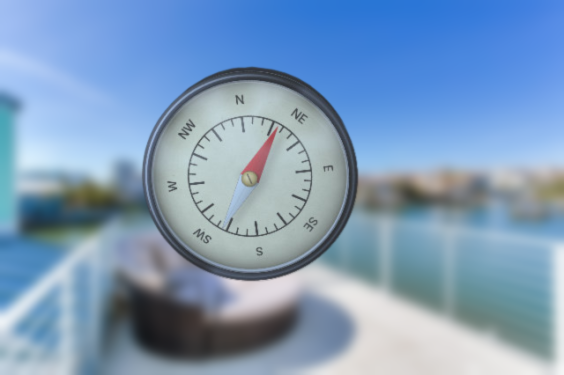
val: 35 °
